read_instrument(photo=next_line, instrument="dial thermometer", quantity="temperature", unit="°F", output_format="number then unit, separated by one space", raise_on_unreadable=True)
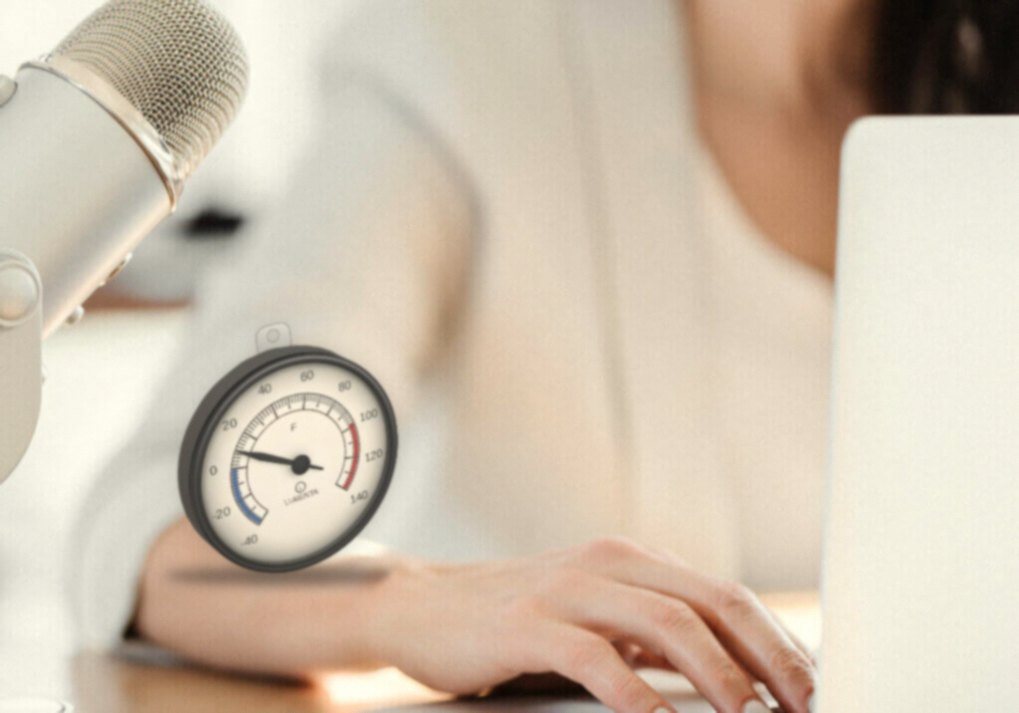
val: 10 °F
